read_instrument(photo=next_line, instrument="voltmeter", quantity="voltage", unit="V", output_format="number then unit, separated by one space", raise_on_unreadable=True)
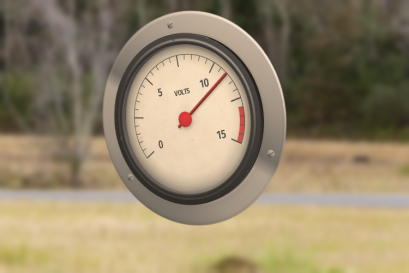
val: 11 V
